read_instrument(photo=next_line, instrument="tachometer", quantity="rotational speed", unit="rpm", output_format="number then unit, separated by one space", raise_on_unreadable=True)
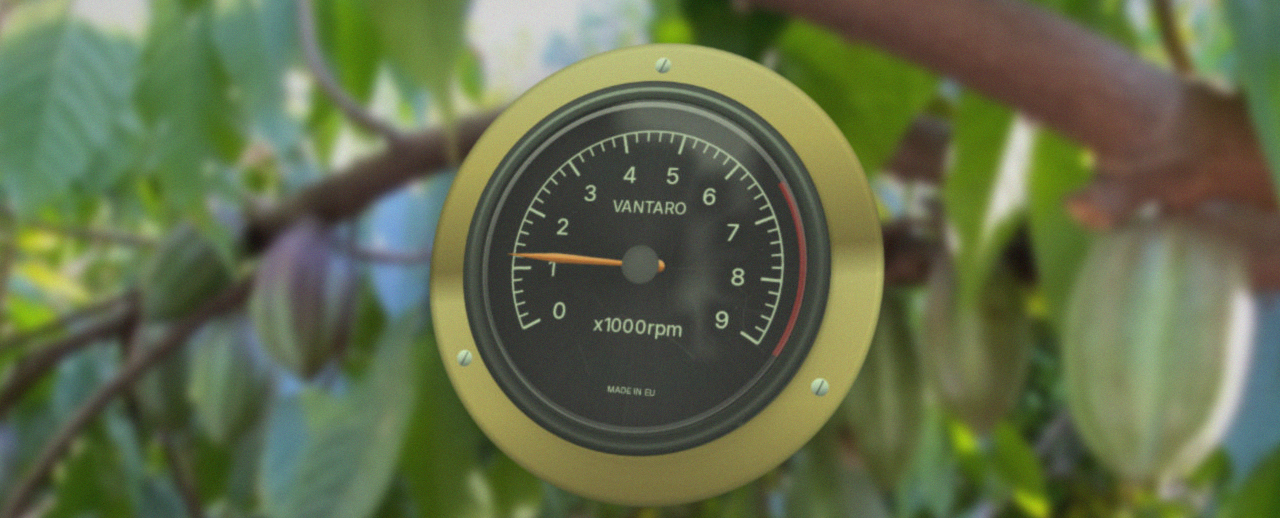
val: 1200 rpm
